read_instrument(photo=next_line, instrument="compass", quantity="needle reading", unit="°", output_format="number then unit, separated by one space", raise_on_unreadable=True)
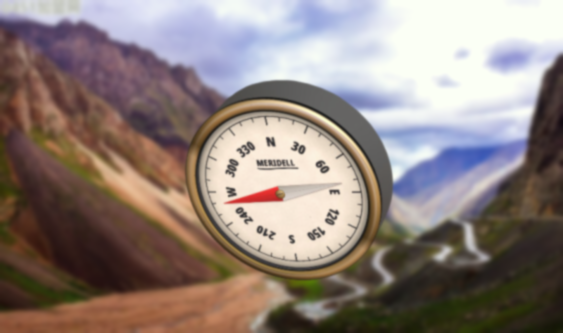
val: 260 °
